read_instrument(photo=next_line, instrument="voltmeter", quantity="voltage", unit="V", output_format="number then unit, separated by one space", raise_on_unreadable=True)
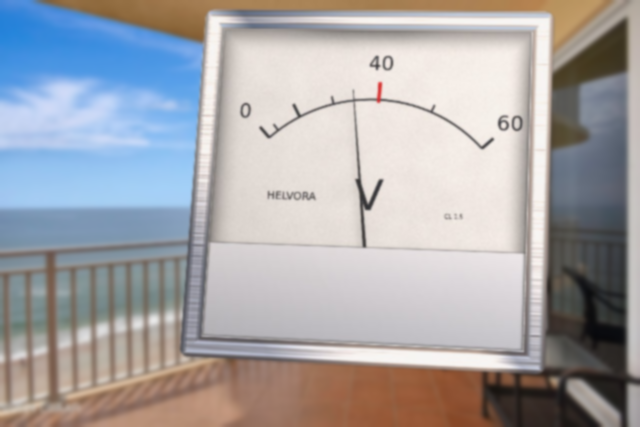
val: 35 V
